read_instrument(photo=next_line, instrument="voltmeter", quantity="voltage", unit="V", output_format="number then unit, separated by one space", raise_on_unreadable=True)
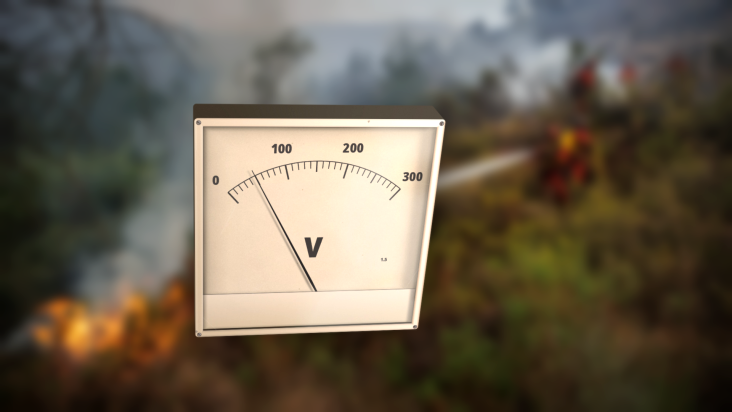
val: 50 V
